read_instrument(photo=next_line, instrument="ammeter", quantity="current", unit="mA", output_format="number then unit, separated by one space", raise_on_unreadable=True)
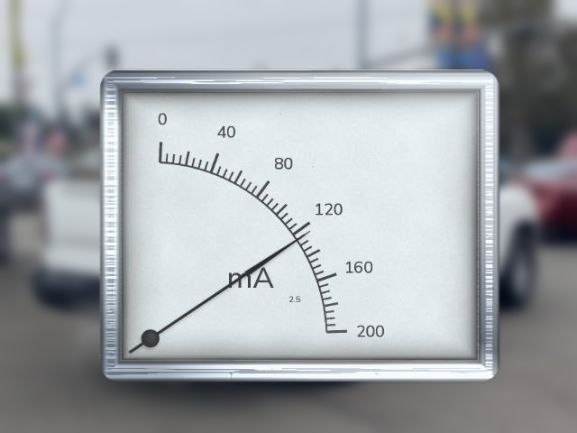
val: 125 mA
